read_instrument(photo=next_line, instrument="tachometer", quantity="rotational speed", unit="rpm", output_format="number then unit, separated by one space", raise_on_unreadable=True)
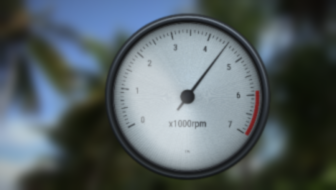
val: 4500 rpm
